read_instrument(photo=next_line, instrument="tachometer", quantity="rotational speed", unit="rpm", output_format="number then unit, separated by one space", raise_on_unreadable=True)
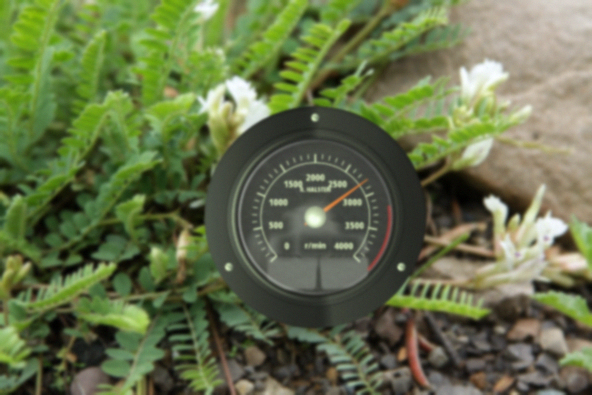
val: 2800 rpm
